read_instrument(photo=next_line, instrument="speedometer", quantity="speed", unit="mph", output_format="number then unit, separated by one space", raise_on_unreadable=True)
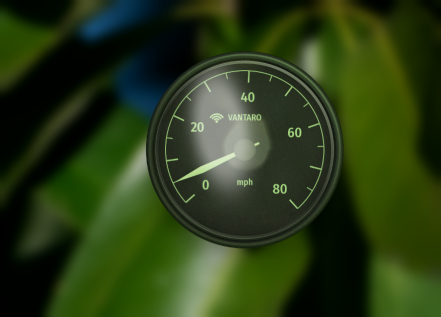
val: 5 mph
